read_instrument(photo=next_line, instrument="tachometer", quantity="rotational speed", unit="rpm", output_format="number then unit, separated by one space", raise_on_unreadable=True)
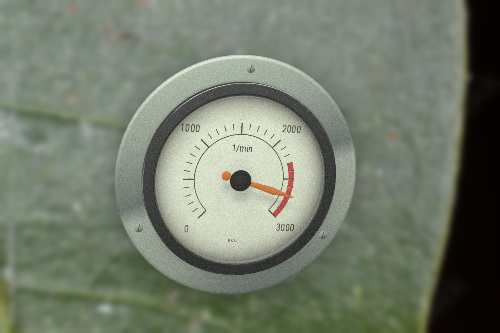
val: 2700 rpm
